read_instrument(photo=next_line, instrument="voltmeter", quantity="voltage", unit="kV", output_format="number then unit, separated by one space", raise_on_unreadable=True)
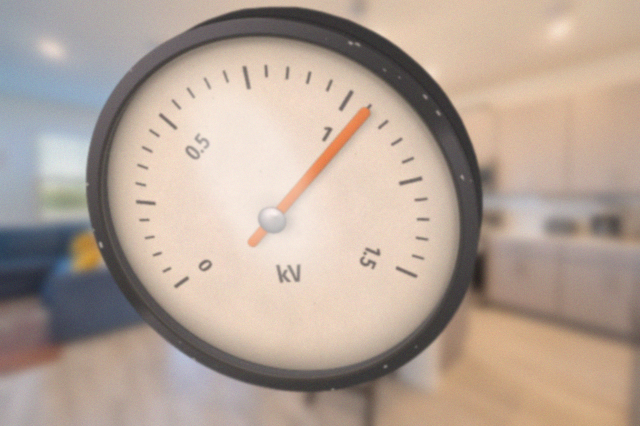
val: 1.05 kV
